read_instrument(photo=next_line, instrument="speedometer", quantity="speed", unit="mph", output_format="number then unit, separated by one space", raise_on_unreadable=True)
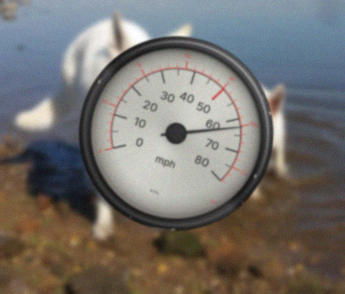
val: 62.5 mph
